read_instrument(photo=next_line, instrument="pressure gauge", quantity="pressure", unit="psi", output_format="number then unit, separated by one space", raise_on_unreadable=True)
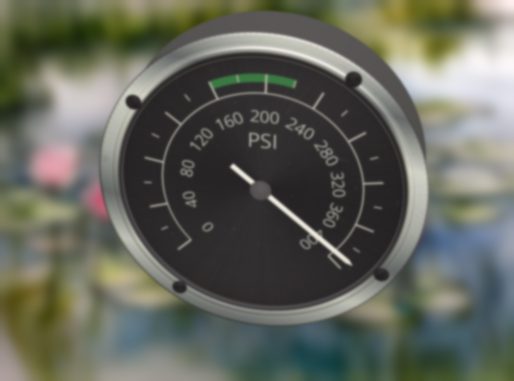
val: 390 psi
